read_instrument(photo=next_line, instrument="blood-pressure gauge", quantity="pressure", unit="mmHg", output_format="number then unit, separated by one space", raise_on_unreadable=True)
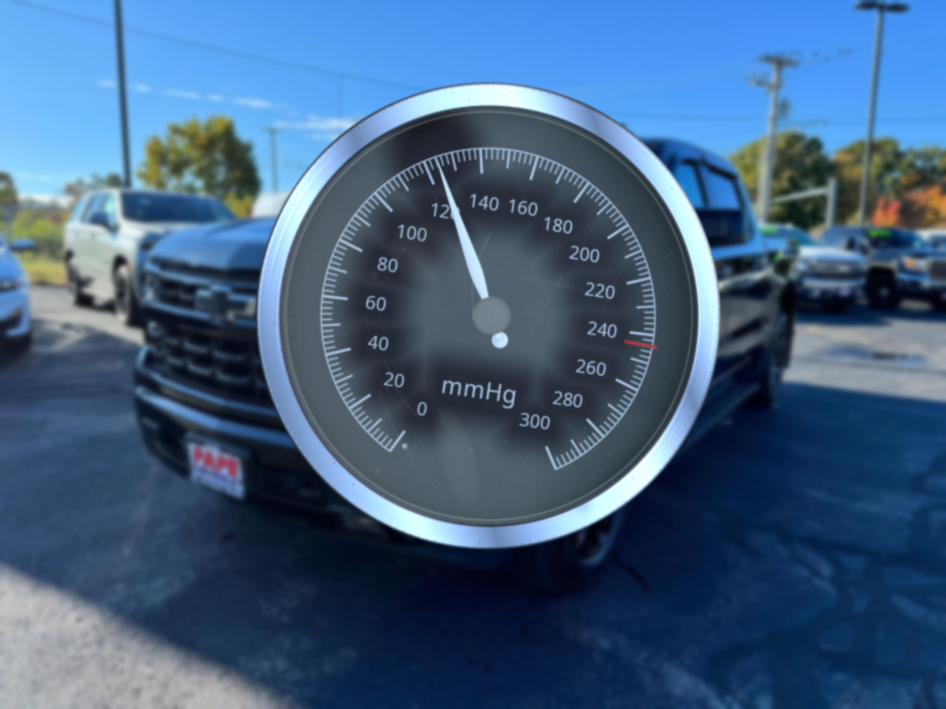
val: 124 mmHg
